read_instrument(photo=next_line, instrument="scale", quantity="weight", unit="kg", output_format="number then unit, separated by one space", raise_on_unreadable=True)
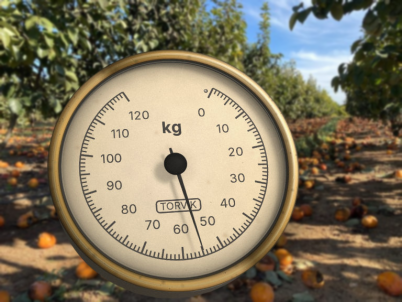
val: 55 kg
